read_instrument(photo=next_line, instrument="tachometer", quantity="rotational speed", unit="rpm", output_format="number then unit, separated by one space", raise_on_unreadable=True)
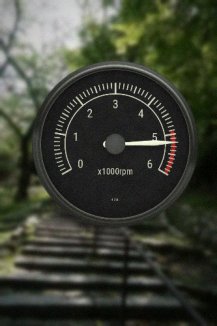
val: 5200 rpm
